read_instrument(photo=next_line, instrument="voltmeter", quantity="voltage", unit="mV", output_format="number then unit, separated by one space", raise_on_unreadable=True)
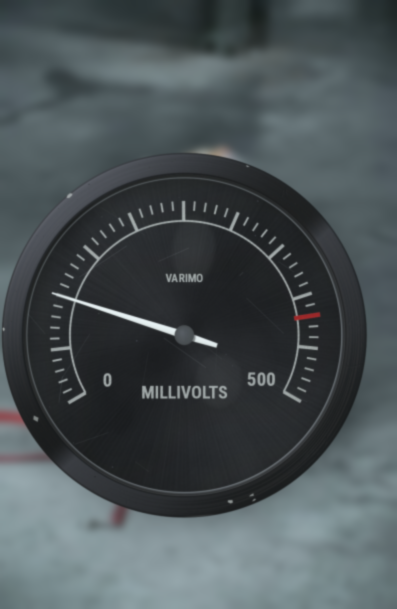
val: 100 mV
